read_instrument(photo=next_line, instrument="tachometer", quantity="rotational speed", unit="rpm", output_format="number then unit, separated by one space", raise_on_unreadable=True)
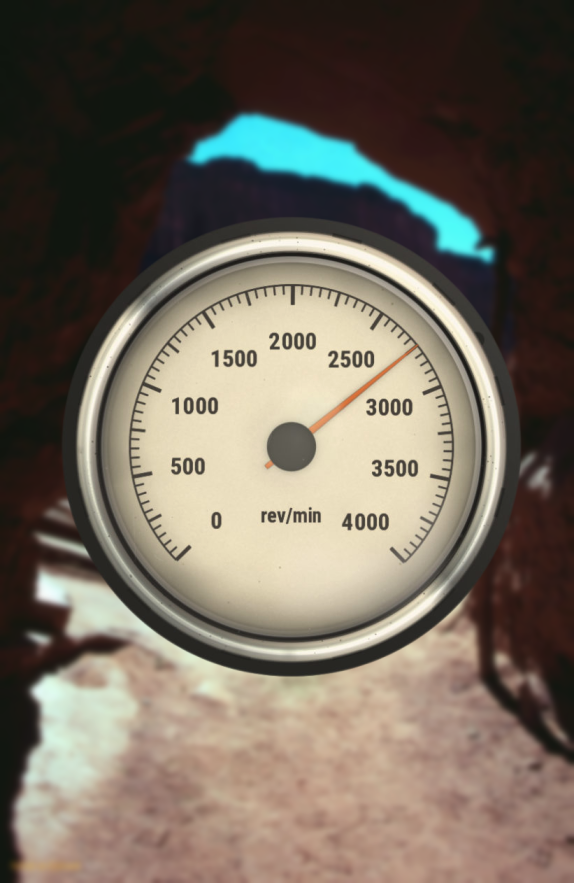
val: 2750 rpm
